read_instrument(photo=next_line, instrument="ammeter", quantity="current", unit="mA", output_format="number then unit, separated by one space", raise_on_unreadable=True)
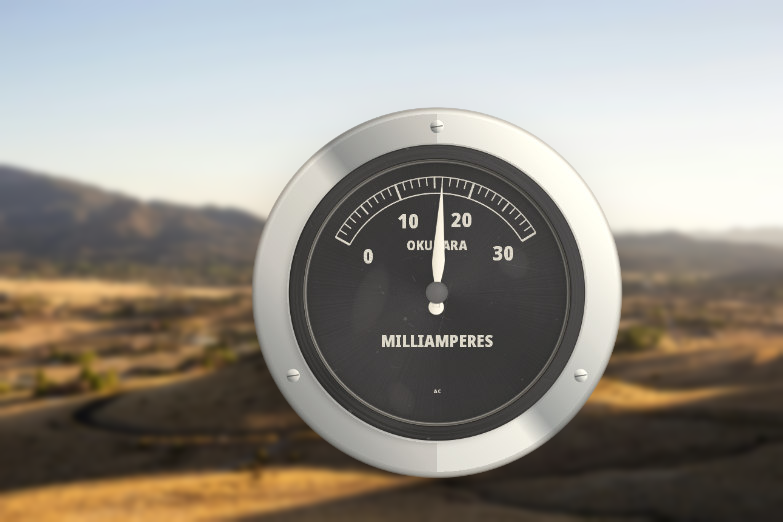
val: 16 mA
